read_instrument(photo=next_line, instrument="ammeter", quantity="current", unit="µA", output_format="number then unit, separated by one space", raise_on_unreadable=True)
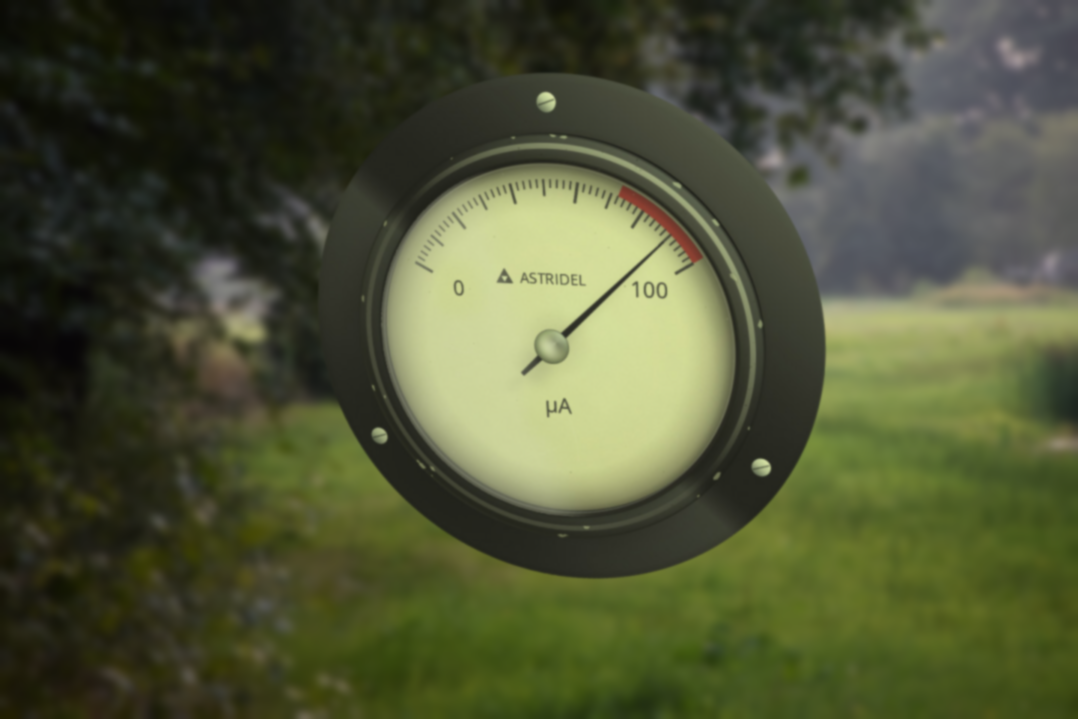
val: 90 µA
